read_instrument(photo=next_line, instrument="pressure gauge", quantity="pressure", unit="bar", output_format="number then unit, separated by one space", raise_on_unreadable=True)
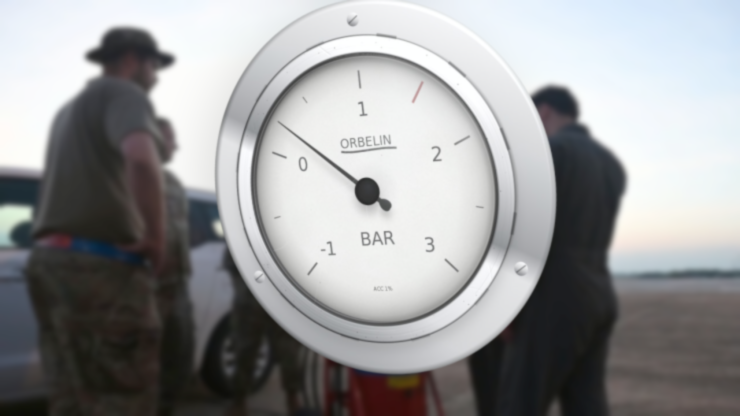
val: 0.25 bar
